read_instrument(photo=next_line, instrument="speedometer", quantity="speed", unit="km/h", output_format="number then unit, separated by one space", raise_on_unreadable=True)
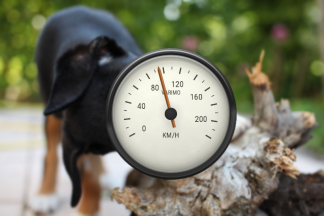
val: 95 km/h
